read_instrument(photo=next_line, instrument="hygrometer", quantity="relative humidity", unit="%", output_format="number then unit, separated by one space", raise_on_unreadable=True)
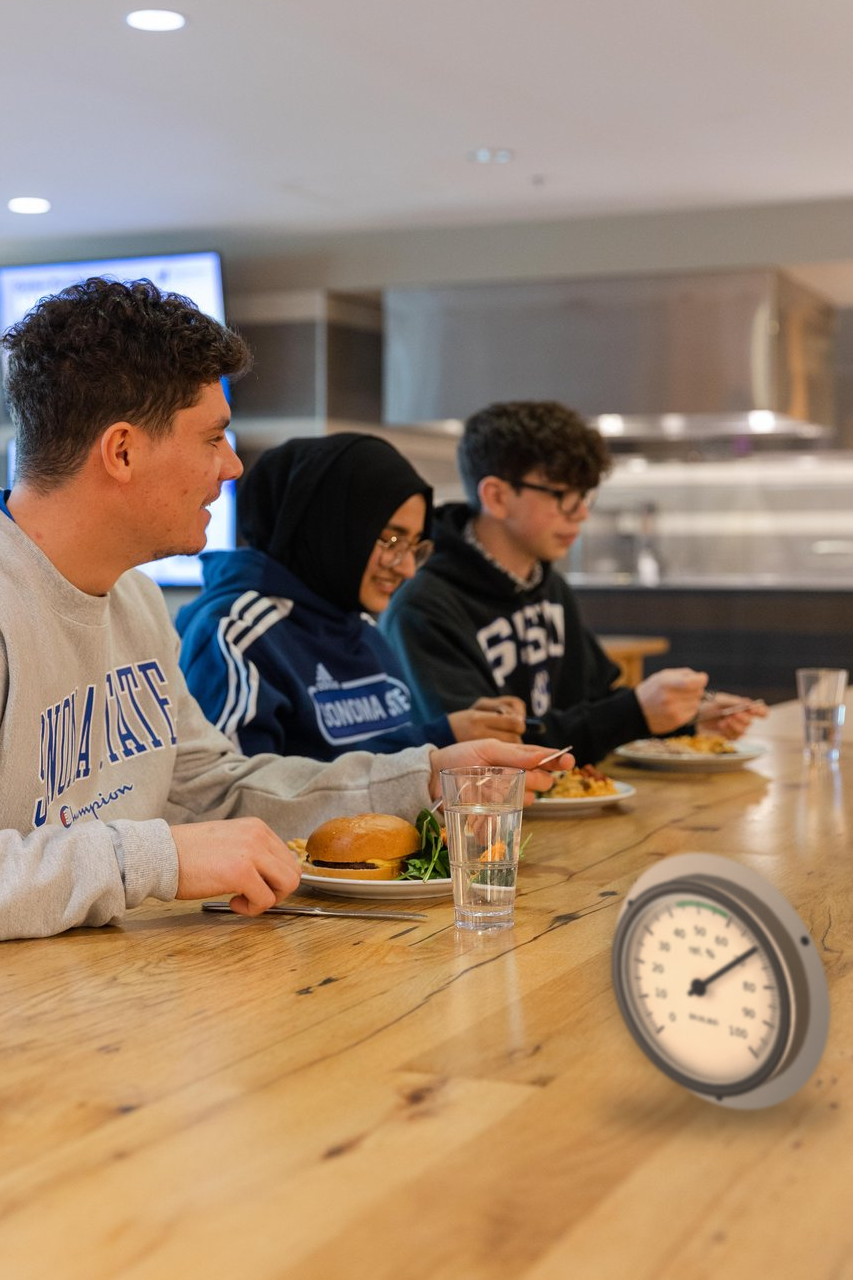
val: 70 %
